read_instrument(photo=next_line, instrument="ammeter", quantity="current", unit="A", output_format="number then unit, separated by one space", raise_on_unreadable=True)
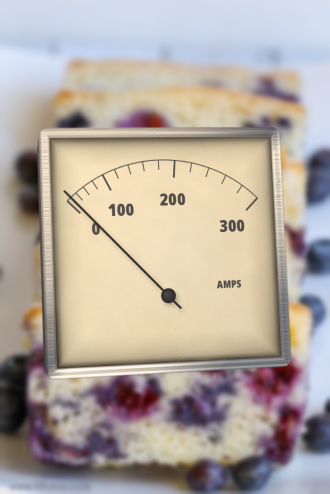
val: 20 A
